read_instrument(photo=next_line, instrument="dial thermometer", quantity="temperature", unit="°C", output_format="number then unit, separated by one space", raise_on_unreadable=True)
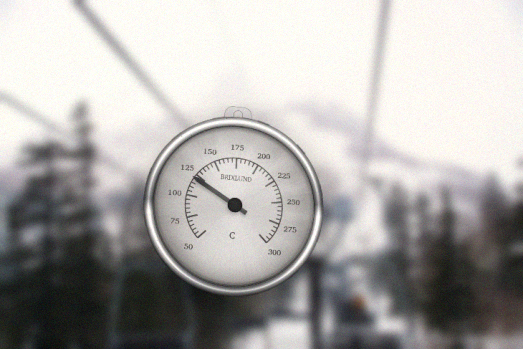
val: 120 °C
